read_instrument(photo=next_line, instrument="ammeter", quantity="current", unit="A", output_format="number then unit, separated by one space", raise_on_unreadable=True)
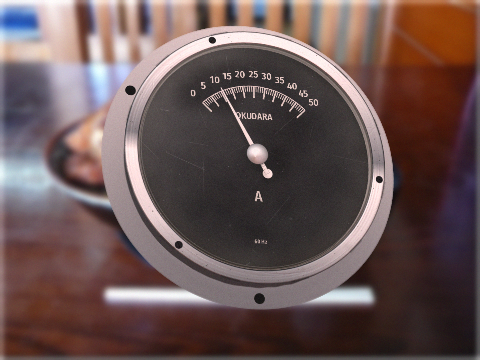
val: 10 A
